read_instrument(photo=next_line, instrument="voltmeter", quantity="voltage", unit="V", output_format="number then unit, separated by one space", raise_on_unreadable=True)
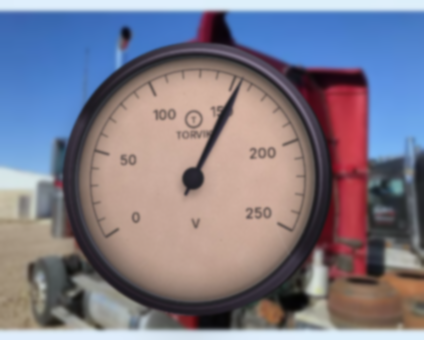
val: 155 V
